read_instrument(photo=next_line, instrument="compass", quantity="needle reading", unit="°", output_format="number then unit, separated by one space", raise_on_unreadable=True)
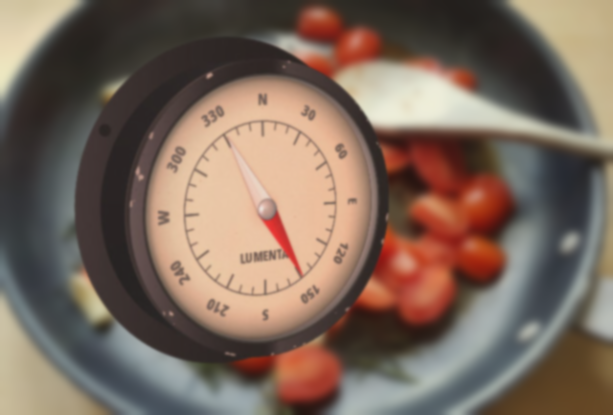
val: 150 °
